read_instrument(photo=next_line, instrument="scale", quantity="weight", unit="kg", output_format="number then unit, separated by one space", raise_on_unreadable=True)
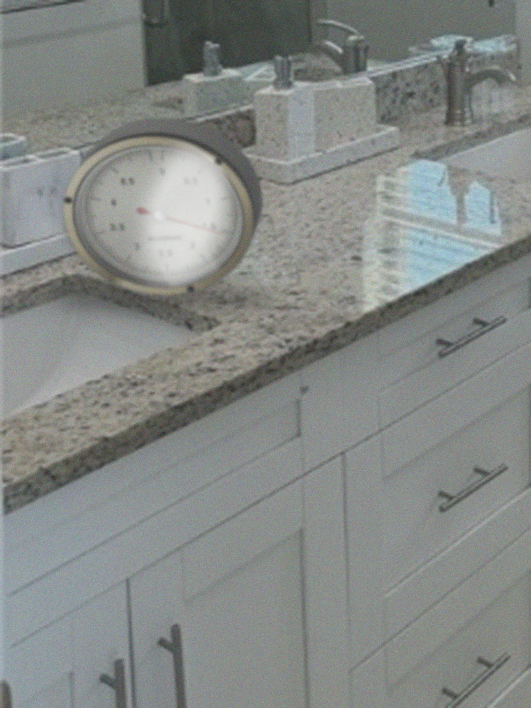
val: 1.5 kg
